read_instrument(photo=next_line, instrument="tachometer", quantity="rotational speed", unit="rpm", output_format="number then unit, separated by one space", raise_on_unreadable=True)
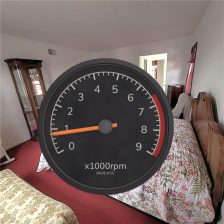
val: 800 rpm
